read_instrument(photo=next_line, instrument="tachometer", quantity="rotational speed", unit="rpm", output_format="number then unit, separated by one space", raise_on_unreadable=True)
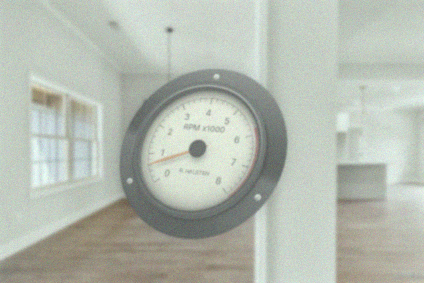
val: 600 rpm
